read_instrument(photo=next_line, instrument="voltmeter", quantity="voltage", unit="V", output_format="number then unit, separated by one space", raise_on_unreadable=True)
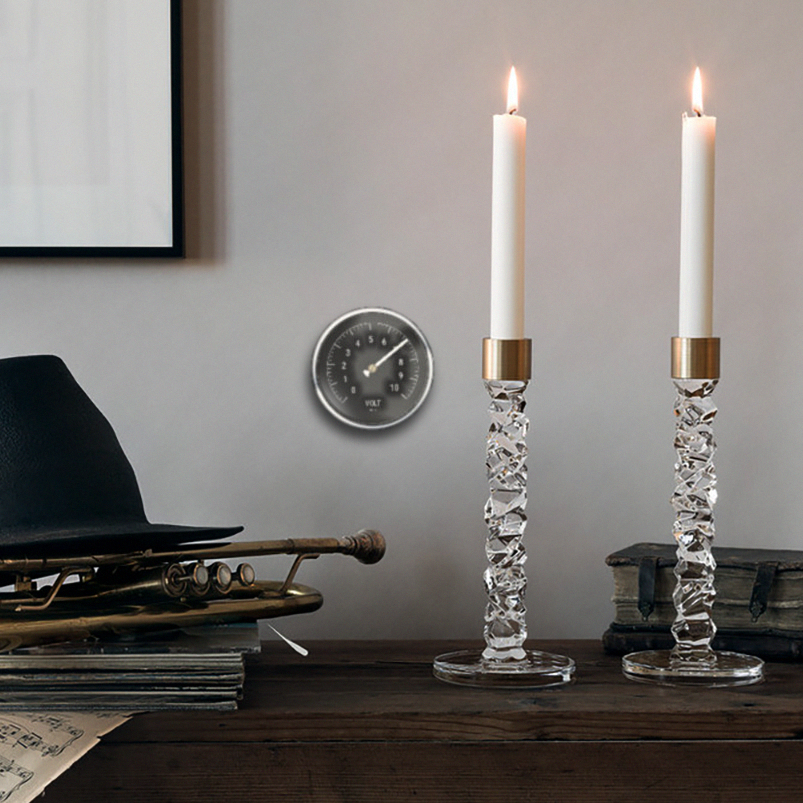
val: 7 V
